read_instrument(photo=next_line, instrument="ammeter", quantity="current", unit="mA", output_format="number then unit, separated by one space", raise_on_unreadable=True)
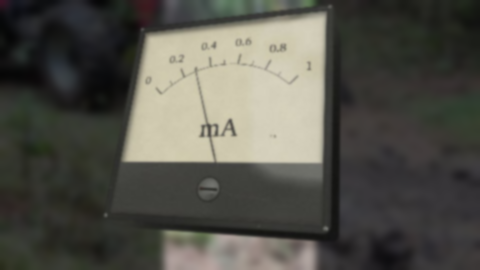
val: 0.3 mA
